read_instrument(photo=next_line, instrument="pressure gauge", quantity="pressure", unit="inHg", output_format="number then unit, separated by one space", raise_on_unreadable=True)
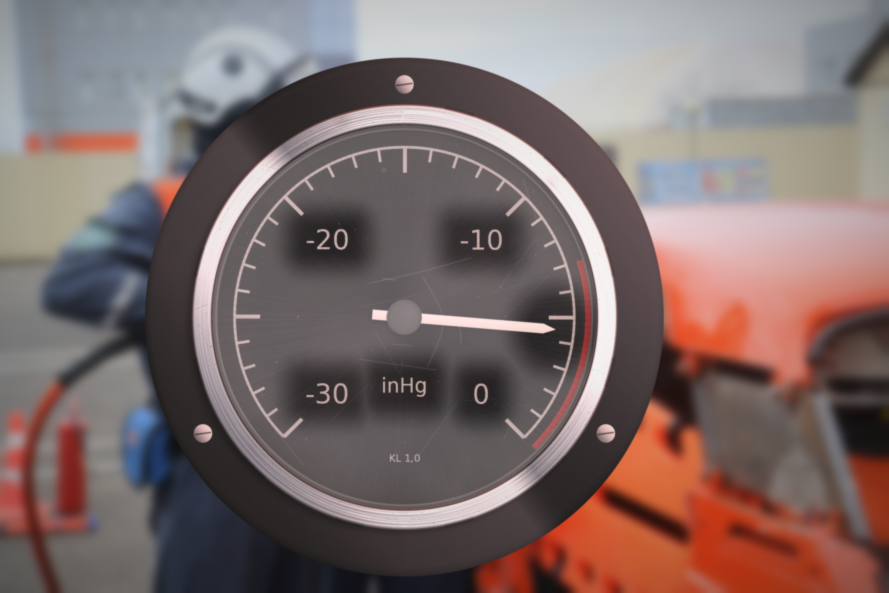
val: -4.5 inHg
